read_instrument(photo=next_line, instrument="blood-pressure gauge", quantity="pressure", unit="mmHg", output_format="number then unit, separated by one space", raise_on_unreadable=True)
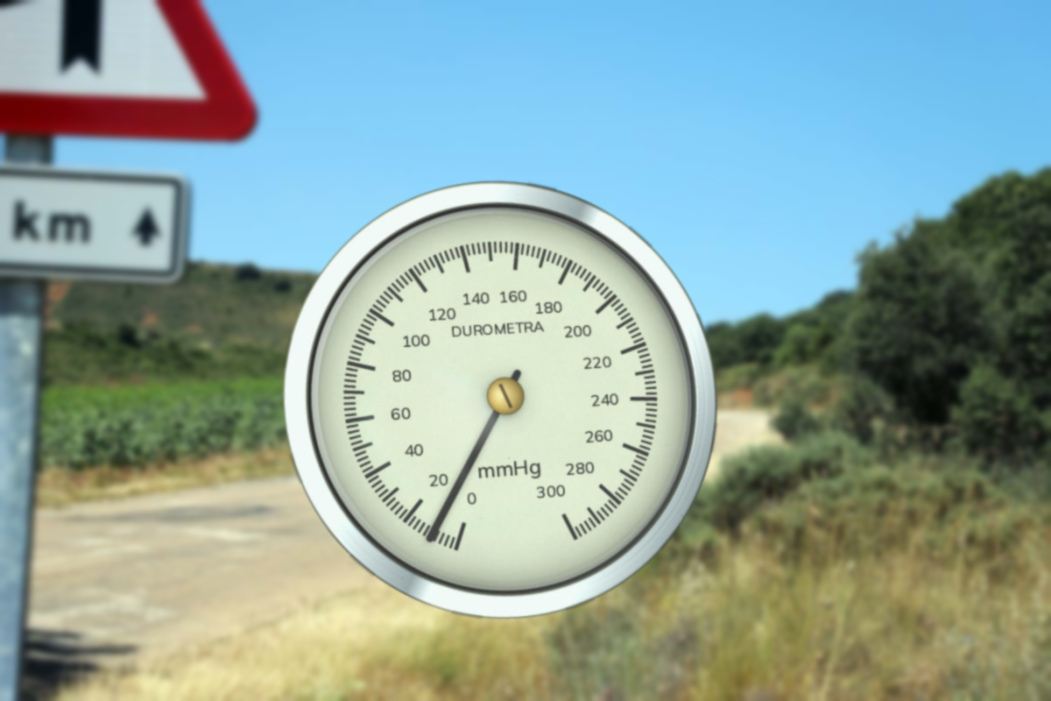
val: 10 mmHg
